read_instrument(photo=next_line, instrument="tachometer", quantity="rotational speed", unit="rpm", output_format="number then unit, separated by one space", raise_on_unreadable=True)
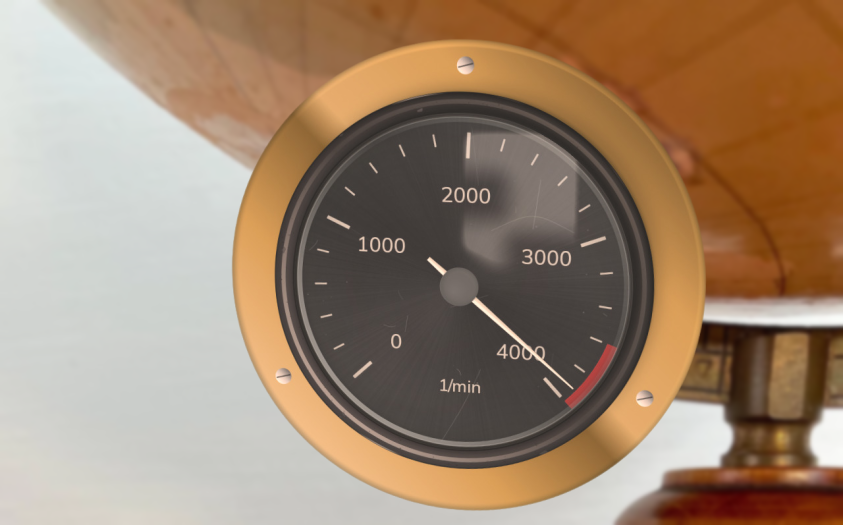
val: 3900 rpm
